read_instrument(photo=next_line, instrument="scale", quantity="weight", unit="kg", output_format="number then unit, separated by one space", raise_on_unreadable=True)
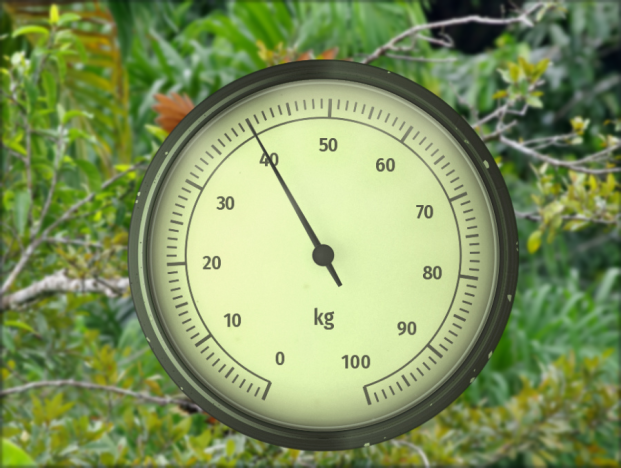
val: 40 kg
